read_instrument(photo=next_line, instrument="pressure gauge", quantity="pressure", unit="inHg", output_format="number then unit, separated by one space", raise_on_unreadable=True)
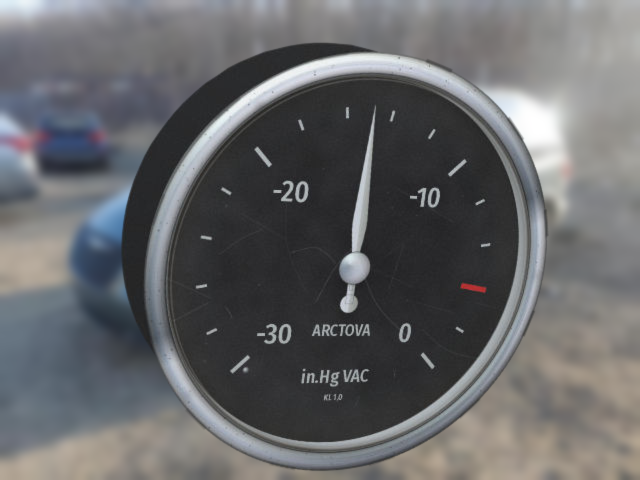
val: -15 inHg
